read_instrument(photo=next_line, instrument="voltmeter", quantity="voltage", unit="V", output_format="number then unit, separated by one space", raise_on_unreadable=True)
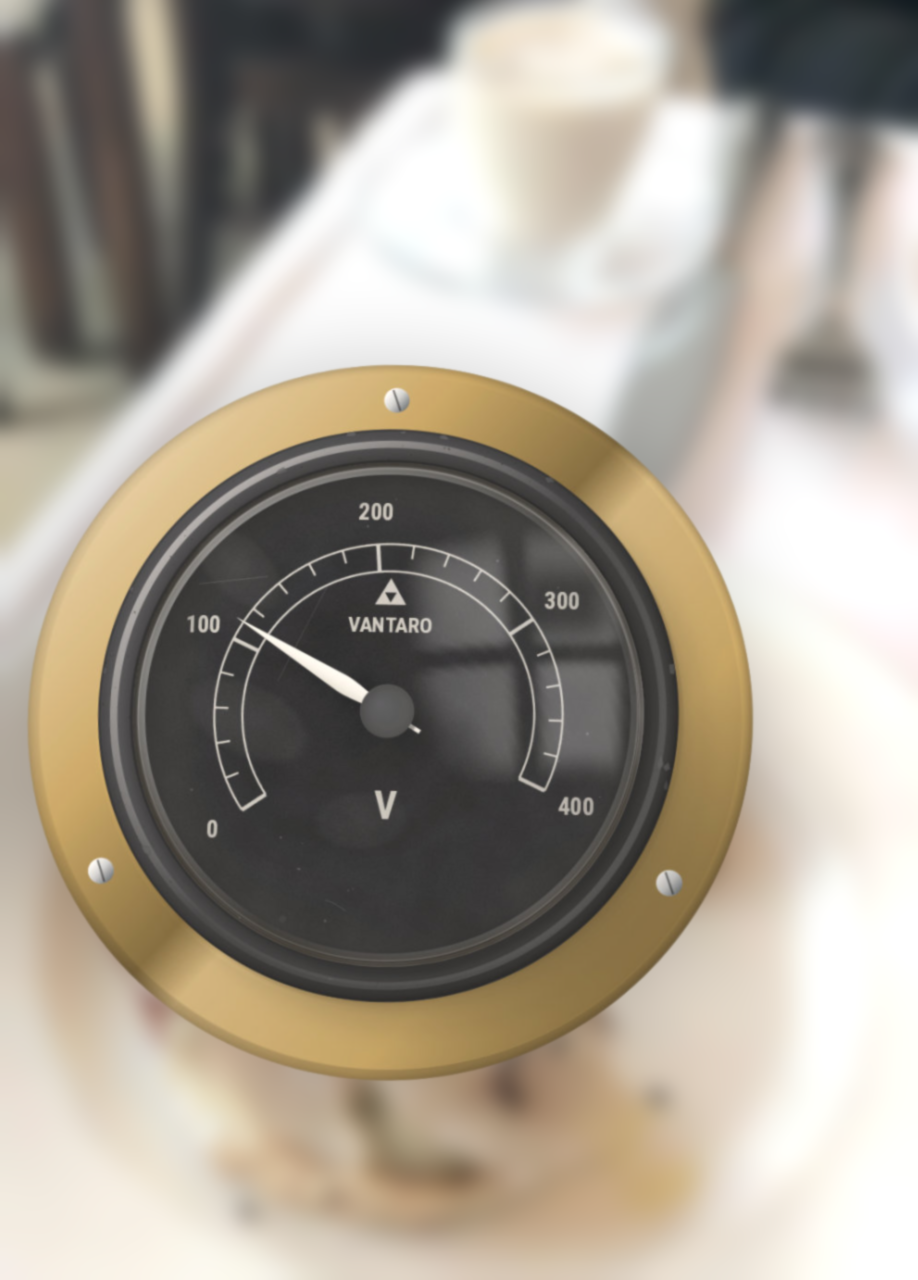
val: 110 V
